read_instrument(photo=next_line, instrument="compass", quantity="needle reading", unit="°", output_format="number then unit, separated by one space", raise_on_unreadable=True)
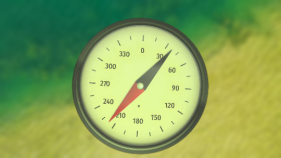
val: 217.5 °
